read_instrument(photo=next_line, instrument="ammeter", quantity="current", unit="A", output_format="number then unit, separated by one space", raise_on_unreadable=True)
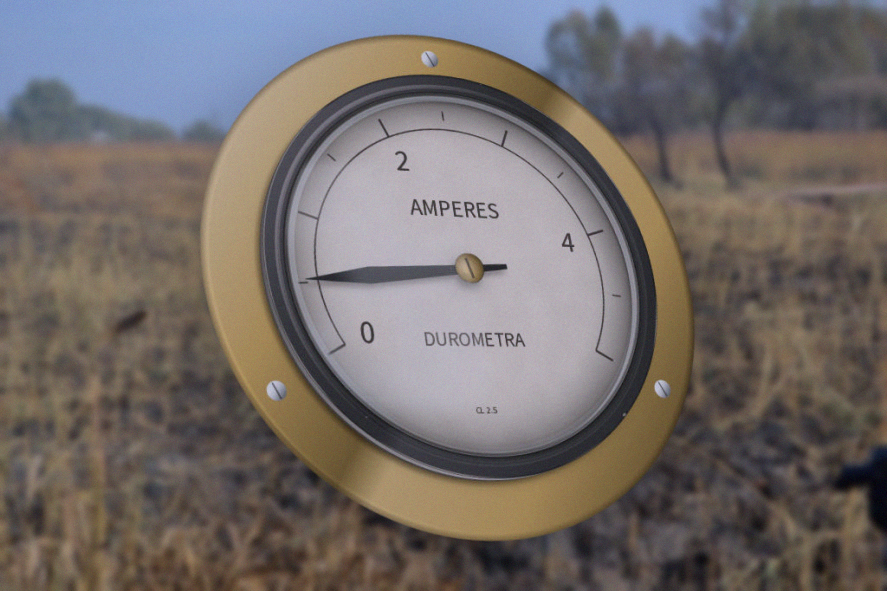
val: 0.5 A
